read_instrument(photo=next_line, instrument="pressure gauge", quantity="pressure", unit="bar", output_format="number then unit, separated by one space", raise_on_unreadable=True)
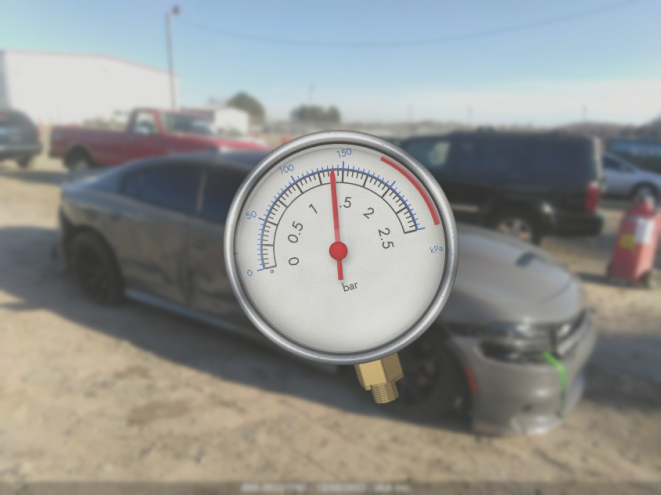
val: 1.4 bar
